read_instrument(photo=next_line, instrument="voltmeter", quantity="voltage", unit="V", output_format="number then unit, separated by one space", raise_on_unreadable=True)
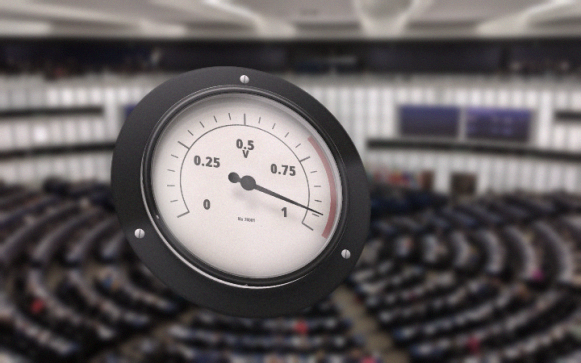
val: 0.95 V
